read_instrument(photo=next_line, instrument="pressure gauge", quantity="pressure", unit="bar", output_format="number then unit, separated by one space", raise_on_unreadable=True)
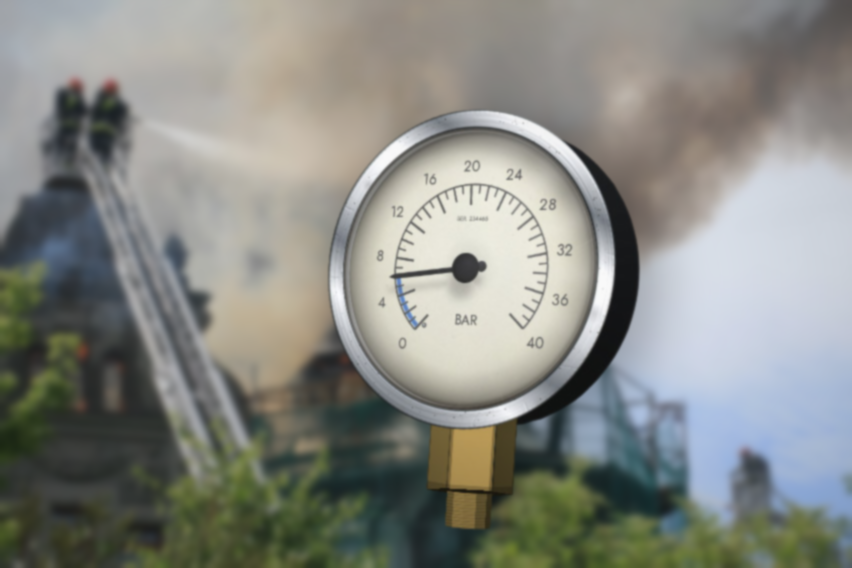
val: 6 bar
